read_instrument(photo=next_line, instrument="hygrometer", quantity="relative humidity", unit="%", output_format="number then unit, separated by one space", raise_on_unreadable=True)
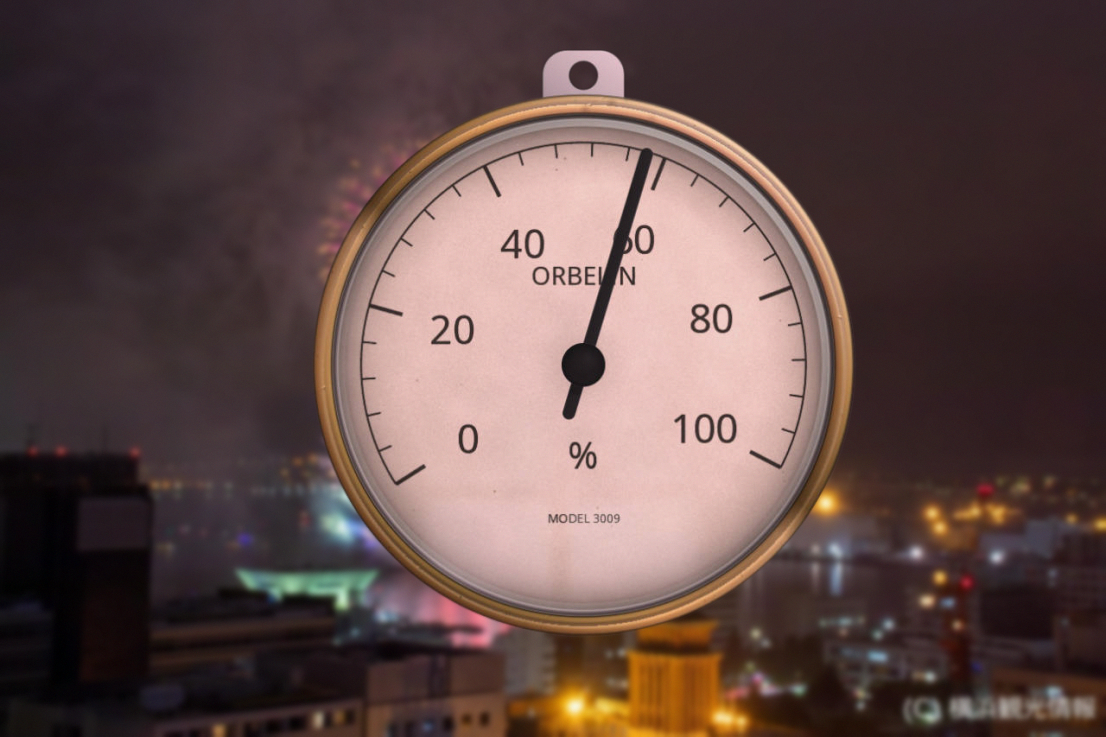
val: 58 %
